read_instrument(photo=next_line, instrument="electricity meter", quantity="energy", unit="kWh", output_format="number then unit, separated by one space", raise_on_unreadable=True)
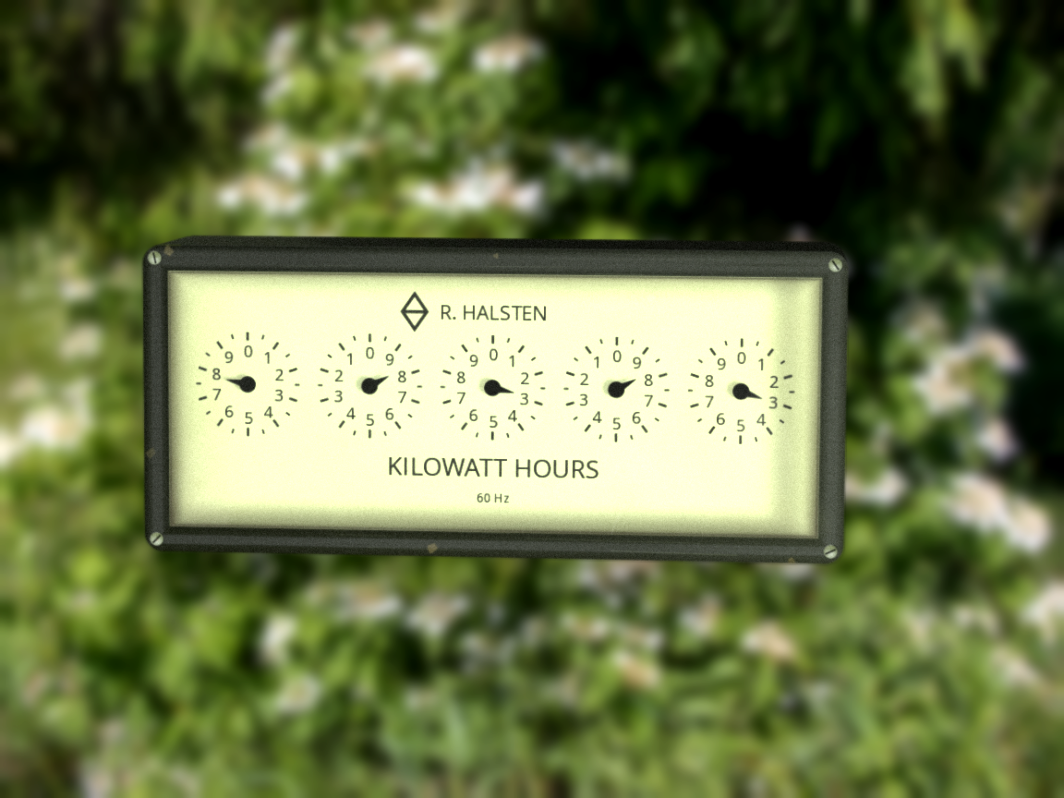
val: 78283 kWh
